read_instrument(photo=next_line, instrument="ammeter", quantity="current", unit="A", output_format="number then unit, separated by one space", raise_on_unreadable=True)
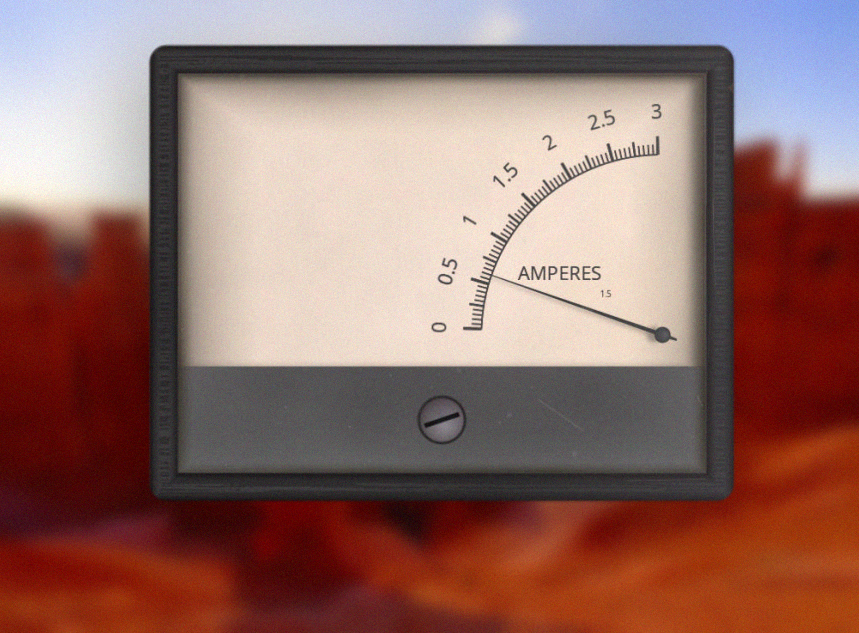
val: 0.6 A
